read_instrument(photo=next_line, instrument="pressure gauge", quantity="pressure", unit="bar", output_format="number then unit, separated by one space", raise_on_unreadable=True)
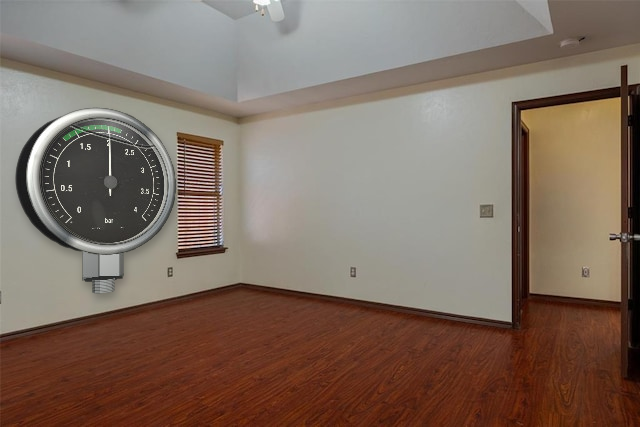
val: 2 bar
